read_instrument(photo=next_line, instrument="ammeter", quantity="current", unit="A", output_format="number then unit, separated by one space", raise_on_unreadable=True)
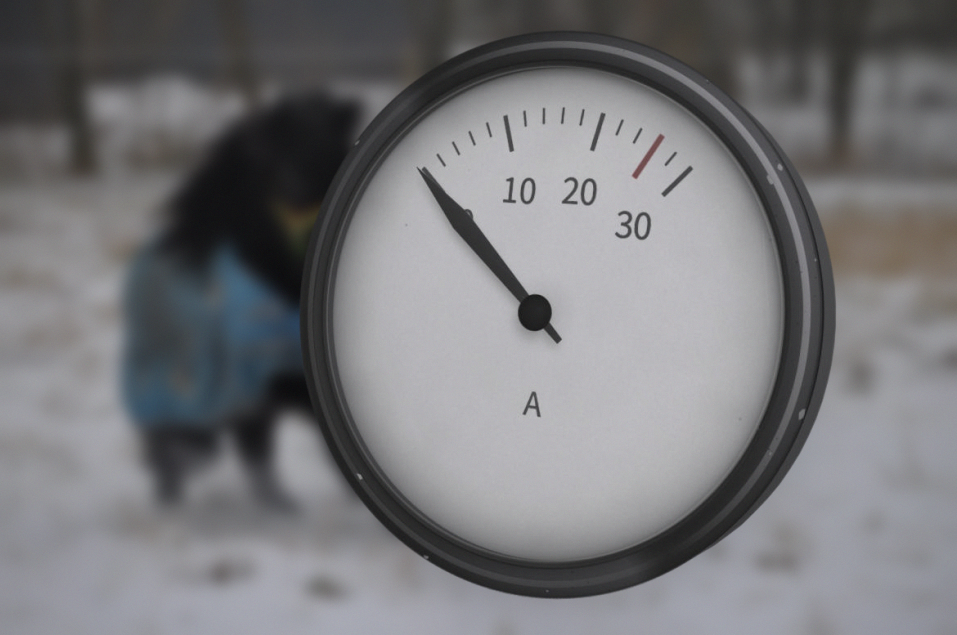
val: 0 A
